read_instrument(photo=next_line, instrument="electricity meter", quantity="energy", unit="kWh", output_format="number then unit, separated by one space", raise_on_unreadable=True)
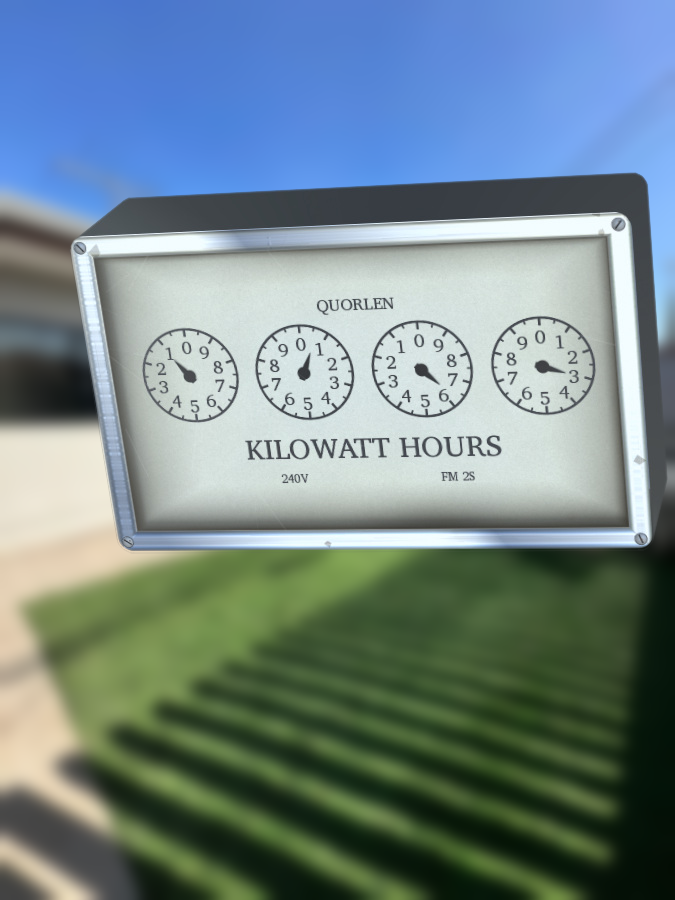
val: 1063 kWh
